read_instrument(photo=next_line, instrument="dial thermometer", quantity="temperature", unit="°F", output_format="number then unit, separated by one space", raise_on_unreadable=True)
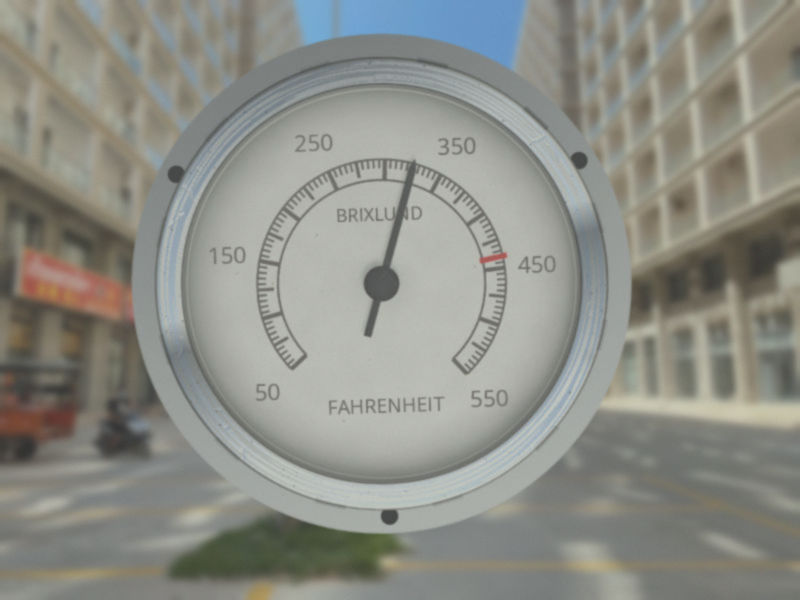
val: 325 °F
